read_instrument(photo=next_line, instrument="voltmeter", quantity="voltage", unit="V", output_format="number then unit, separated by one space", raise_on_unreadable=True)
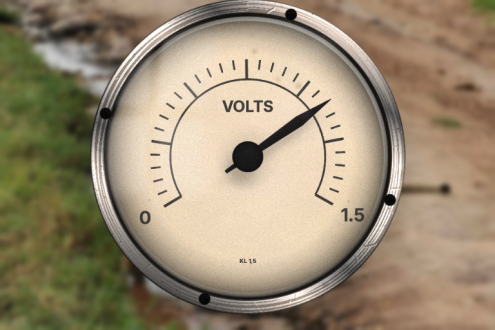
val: 1.1 V
